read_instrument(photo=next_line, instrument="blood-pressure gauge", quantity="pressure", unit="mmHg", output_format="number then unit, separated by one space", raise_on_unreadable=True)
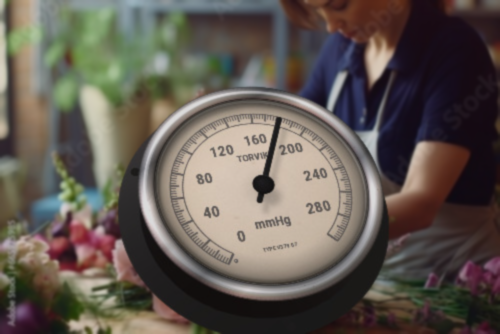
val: 180 mmHg
